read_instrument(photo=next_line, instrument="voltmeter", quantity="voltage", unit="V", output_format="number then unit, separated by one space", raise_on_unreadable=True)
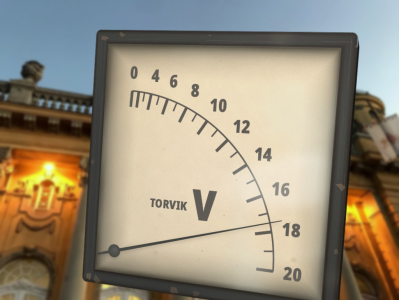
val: 17.5 V
